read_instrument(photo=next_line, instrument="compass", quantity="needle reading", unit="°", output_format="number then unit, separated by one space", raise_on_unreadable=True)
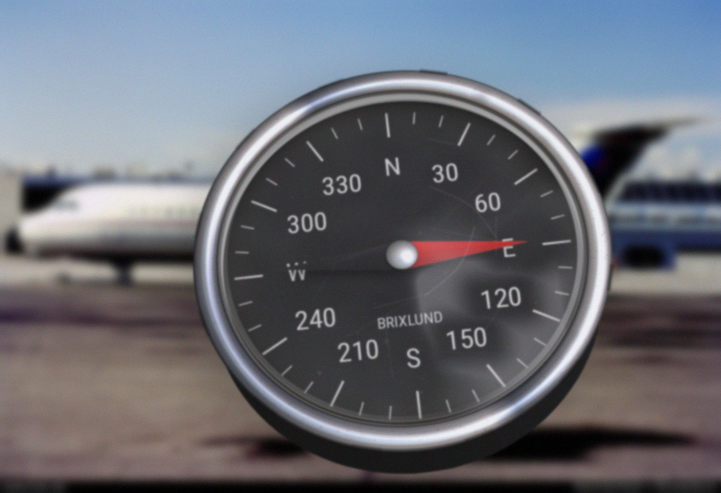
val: 90 °
